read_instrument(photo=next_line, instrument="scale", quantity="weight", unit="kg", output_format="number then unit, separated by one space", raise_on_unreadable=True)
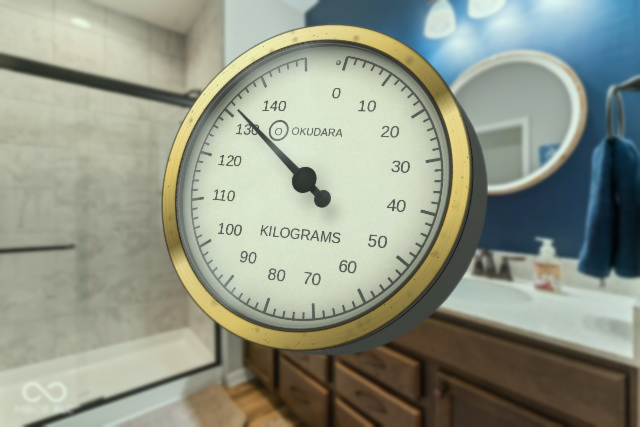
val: 132 kg
